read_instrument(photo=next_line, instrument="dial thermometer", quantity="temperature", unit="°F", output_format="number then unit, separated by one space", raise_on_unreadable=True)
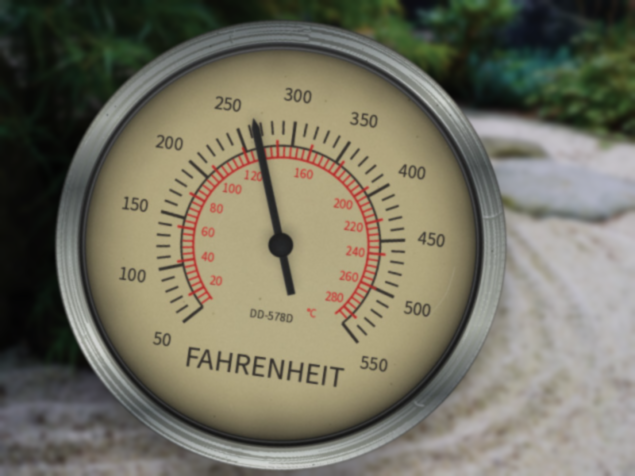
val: 265 °F
